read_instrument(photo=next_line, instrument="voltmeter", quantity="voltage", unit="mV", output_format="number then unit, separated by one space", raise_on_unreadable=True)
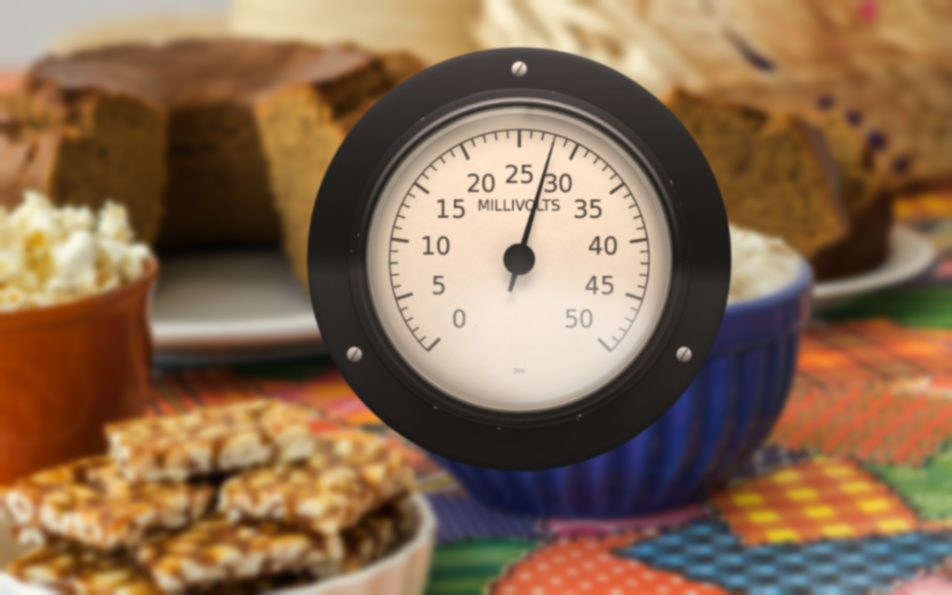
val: 28 mV
